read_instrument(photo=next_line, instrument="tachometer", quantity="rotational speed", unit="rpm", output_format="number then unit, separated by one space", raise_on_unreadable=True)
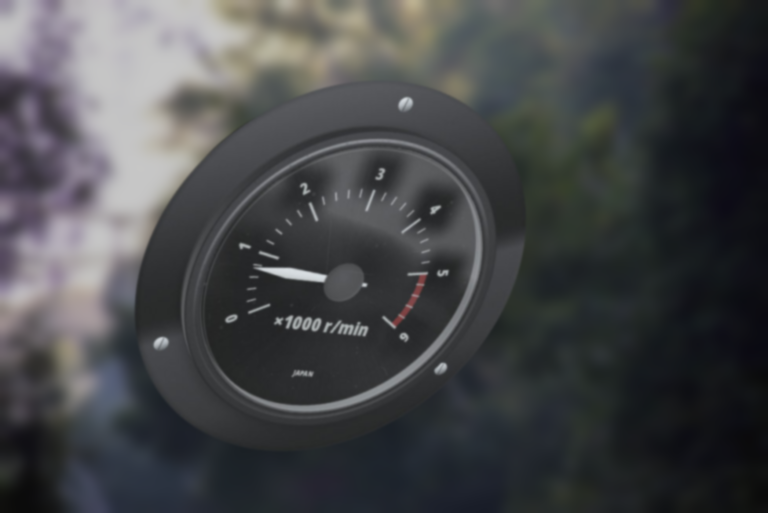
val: 800 rpm
